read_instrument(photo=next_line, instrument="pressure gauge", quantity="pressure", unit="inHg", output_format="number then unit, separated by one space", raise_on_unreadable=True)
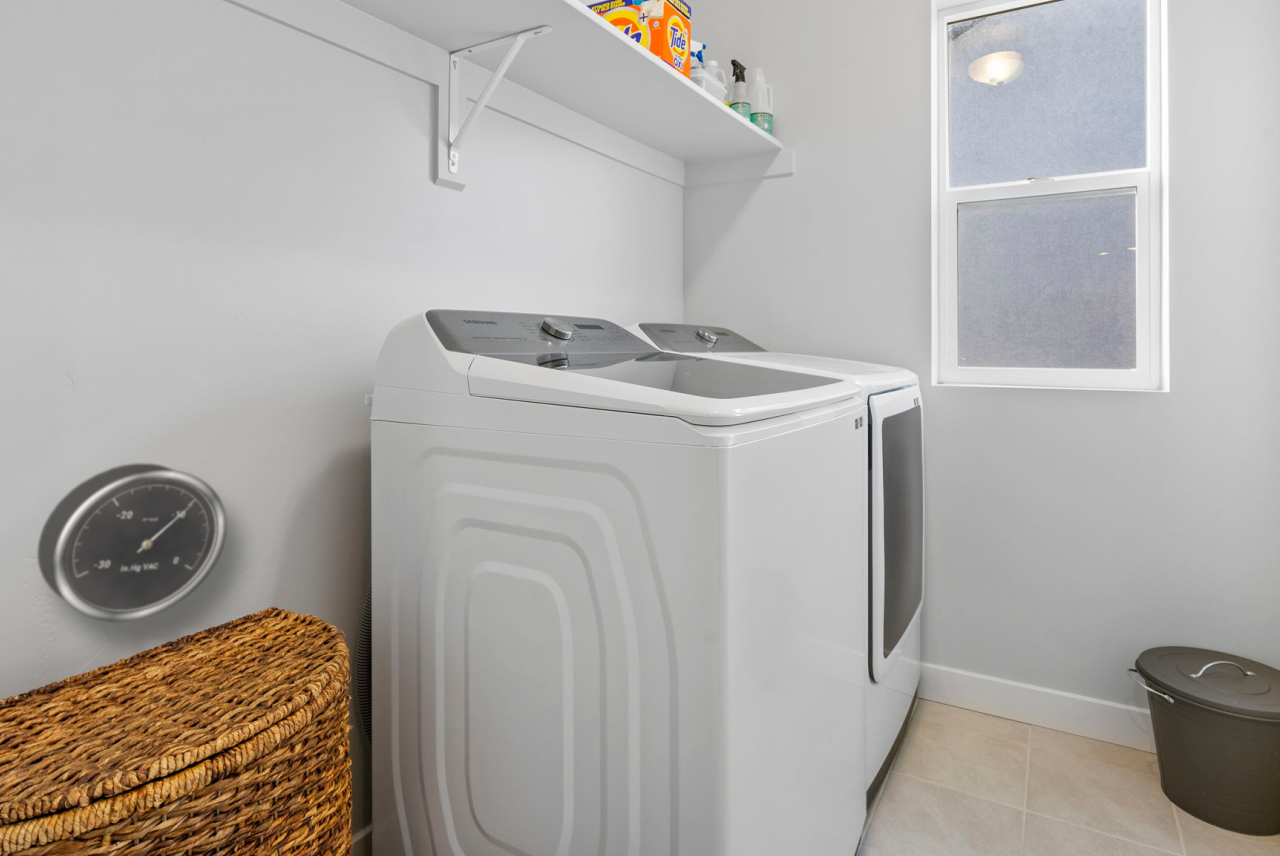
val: -10 inHg
